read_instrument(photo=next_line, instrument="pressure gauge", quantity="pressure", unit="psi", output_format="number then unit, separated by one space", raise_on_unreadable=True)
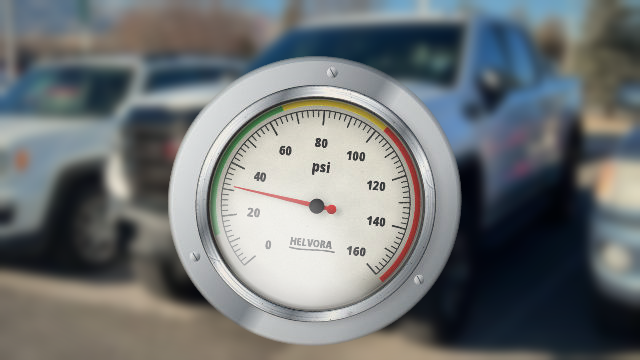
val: 32 psi
